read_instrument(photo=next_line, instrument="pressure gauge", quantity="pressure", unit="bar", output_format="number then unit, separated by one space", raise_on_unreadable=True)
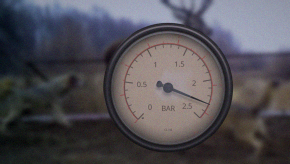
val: 2.3 bar
